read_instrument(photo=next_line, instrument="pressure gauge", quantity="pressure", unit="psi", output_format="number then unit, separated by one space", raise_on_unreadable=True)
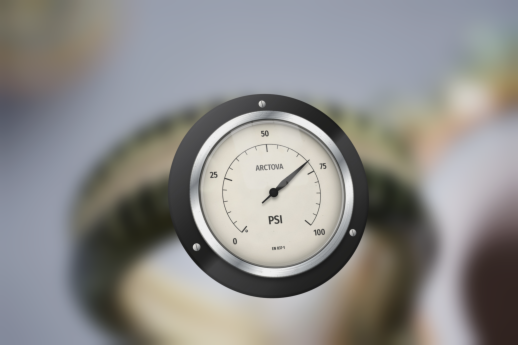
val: 70 psi
